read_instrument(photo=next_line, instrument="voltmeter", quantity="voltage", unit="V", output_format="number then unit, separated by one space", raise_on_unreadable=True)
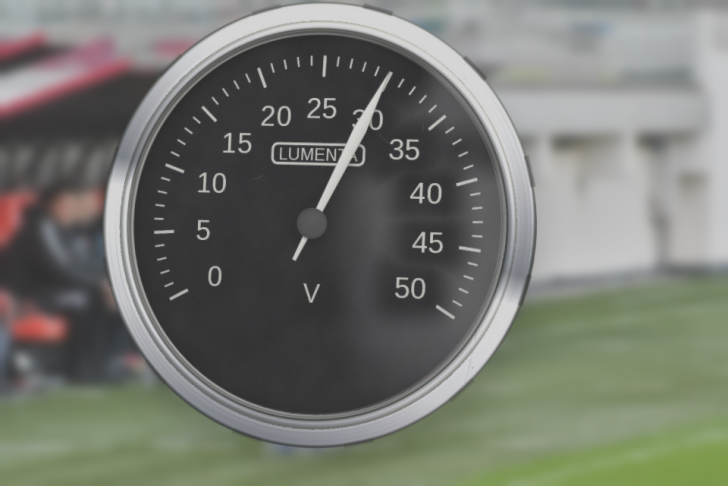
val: 30 V
